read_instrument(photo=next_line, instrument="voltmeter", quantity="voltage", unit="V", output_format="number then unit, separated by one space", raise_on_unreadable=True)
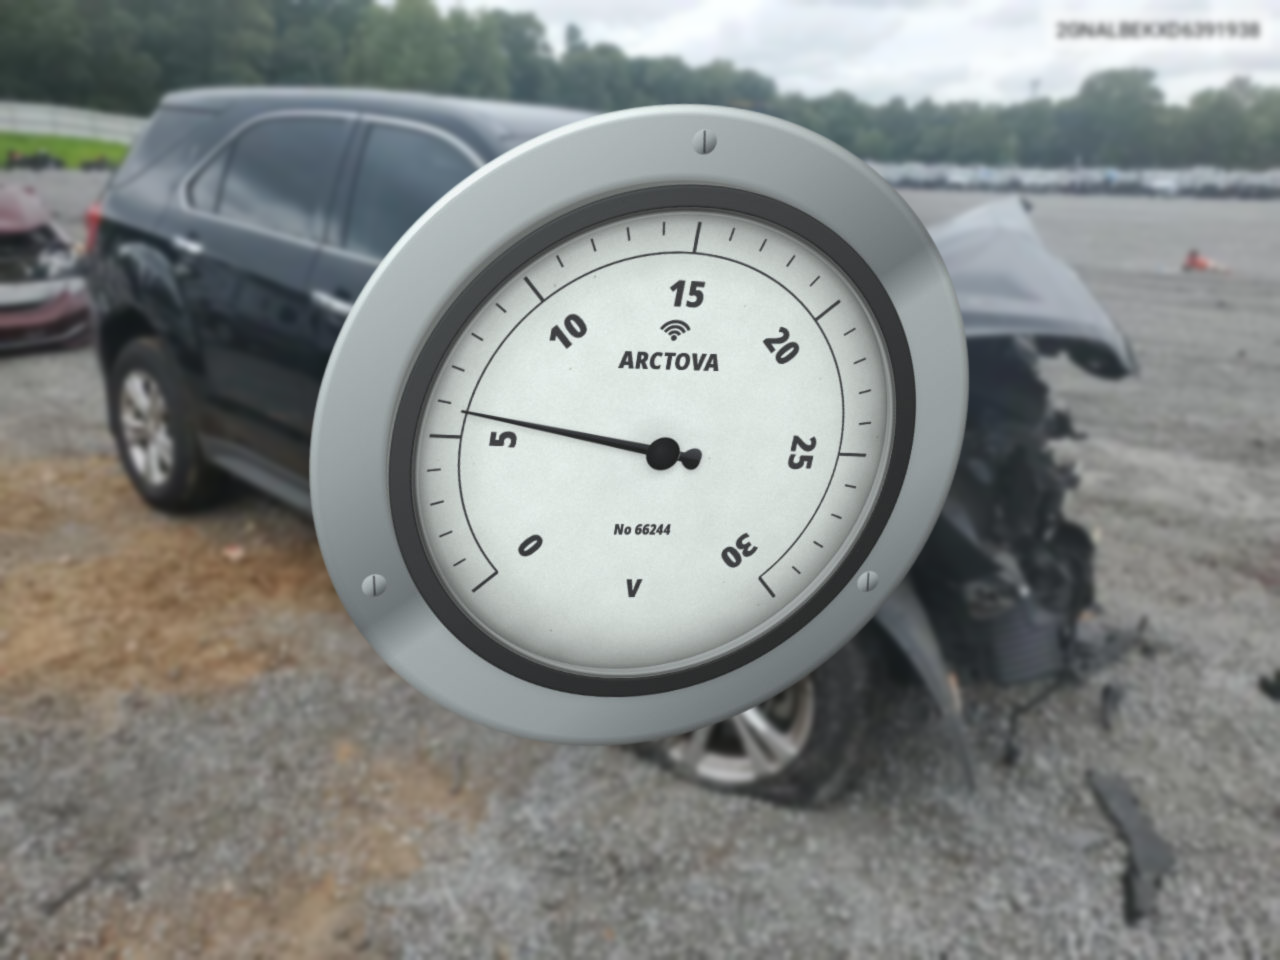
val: 6 V
